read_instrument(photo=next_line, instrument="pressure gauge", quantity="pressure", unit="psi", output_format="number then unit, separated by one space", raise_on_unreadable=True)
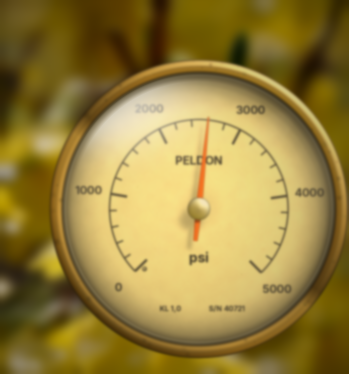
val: 2600 psi
